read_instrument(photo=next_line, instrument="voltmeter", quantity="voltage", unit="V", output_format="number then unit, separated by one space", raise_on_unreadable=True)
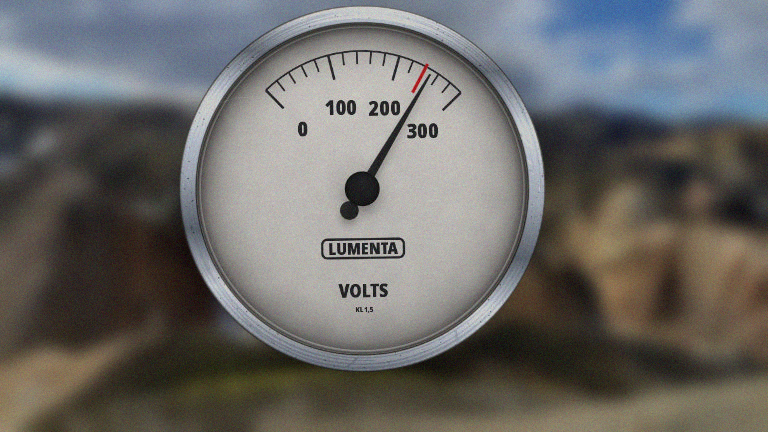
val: 250 V
